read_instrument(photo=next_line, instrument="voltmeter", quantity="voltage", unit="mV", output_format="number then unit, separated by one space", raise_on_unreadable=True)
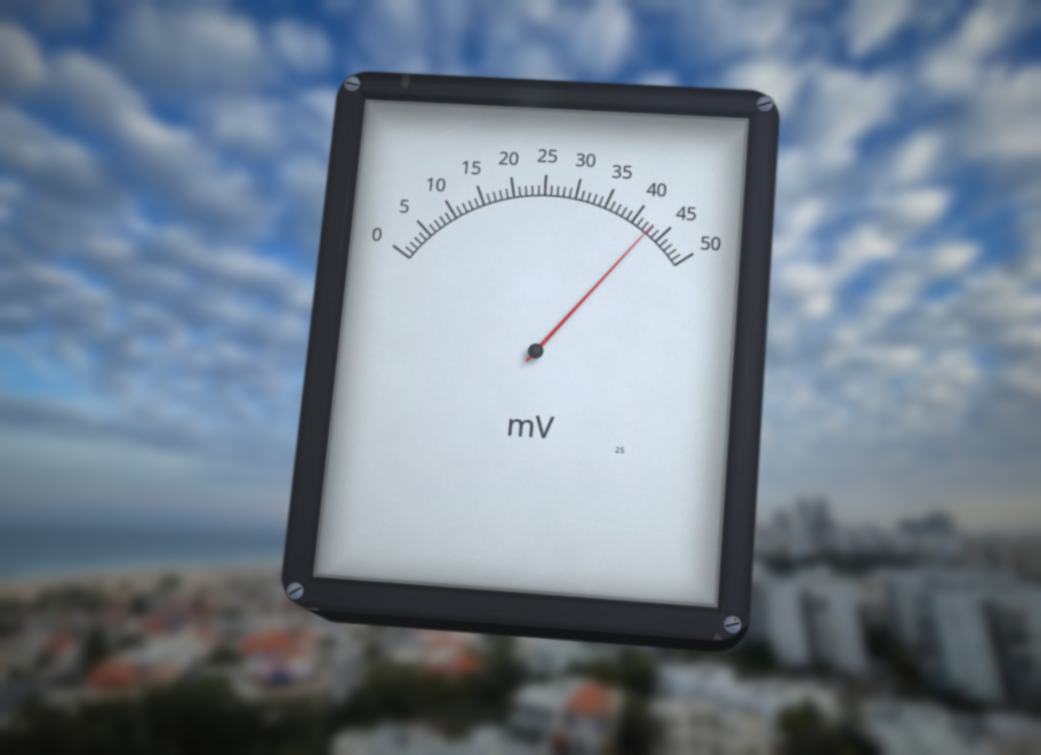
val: 43 mV
